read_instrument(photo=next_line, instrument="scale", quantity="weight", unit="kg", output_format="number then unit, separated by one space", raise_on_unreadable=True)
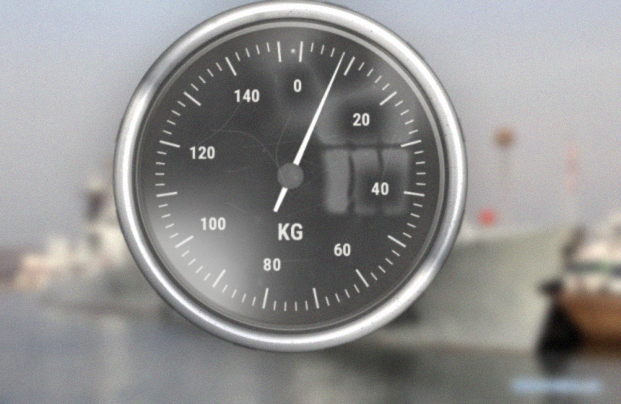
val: 8 kg
